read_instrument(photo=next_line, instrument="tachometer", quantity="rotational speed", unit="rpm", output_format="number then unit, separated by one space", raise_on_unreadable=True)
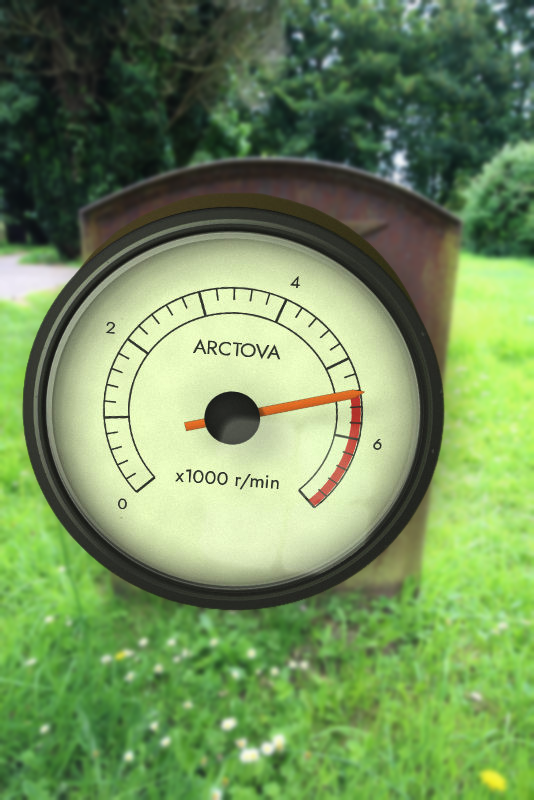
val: 5400 rpm
